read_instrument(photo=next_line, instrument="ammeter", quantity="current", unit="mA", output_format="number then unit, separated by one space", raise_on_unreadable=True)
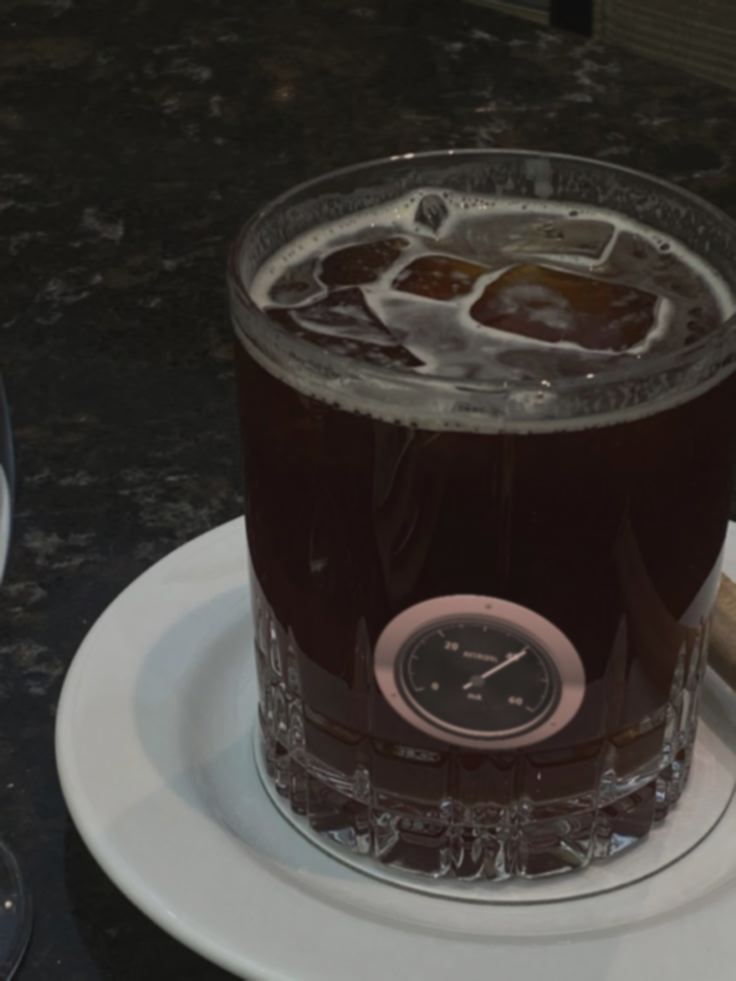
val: 40 mA
